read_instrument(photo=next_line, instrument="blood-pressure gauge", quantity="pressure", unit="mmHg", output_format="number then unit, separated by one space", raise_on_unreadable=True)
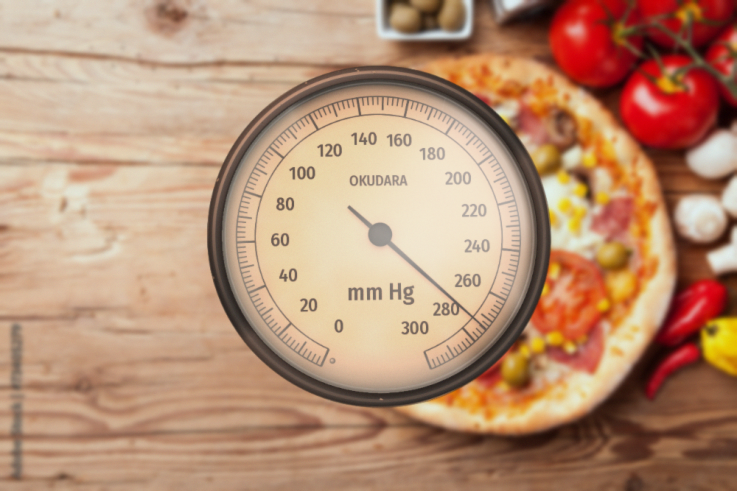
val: 274 mmHg
